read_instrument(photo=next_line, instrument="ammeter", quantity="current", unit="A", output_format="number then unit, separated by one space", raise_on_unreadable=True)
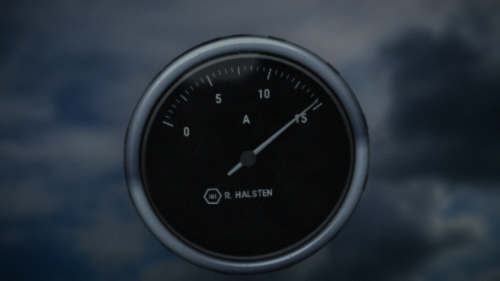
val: 14.5 A
